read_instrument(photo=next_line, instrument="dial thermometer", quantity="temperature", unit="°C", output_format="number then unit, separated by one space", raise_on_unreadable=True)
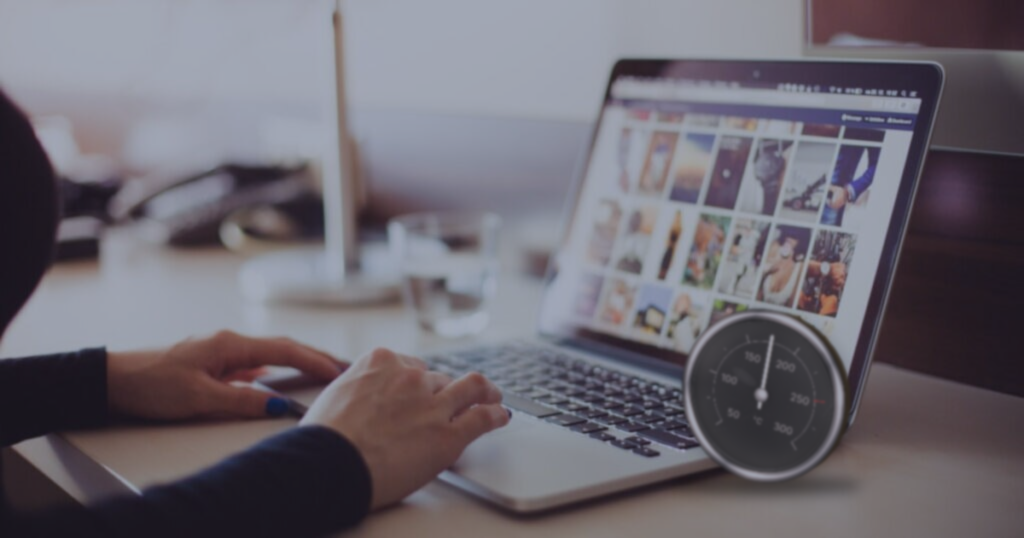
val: 175 °C
